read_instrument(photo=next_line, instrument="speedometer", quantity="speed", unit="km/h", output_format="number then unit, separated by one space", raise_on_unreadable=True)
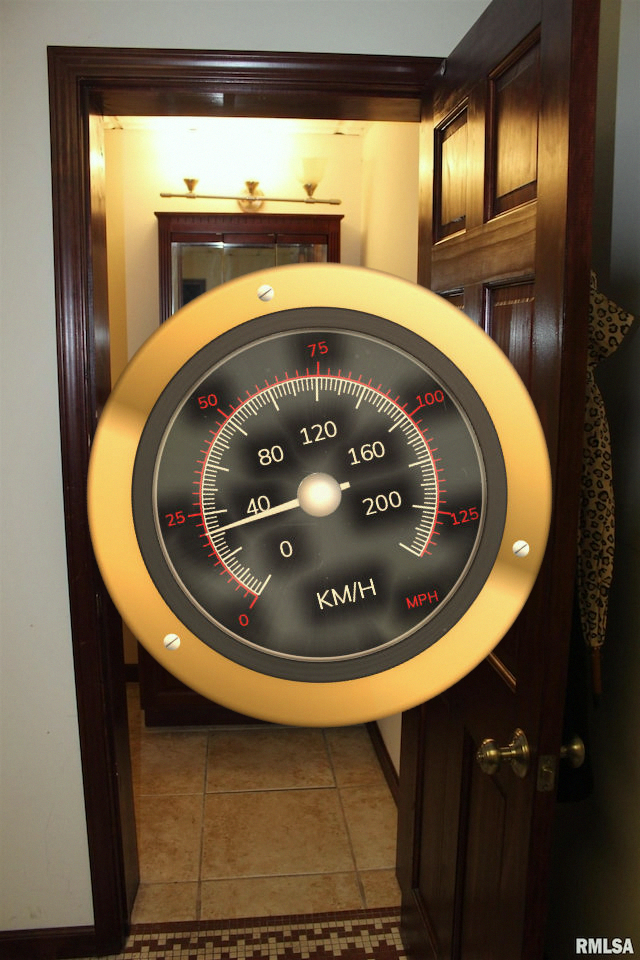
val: 32 km/h
